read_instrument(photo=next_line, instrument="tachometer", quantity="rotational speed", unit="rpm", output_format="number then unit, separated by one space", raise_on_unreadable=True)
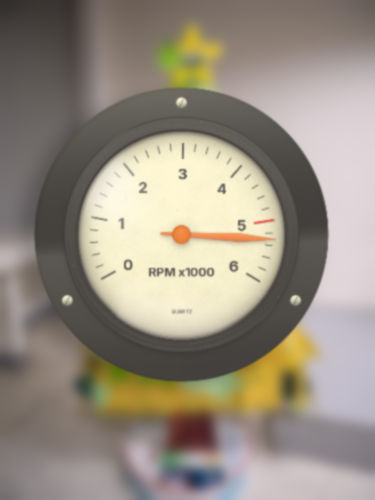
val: 5300 rpm
